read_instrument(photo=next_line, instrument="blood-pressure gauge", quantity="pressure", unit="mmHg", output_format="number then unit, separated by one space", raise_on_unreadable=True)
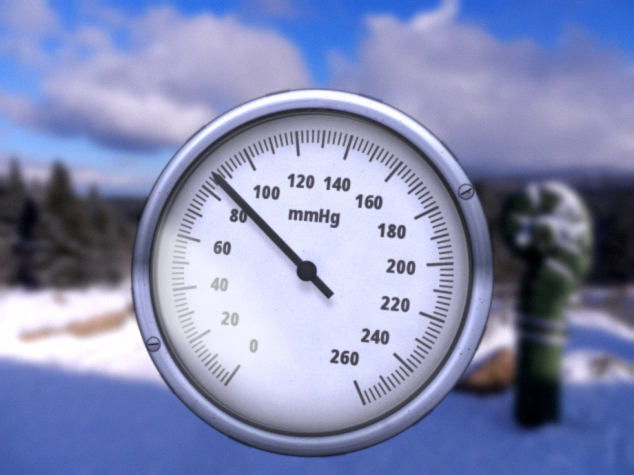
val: 86 mmHg
